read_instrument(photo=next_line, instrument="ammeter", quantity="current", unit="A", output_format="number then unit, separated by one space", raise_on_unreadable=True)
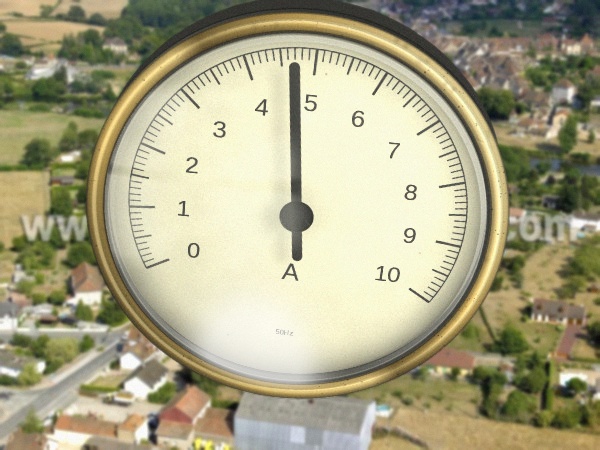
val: 4.7 A
